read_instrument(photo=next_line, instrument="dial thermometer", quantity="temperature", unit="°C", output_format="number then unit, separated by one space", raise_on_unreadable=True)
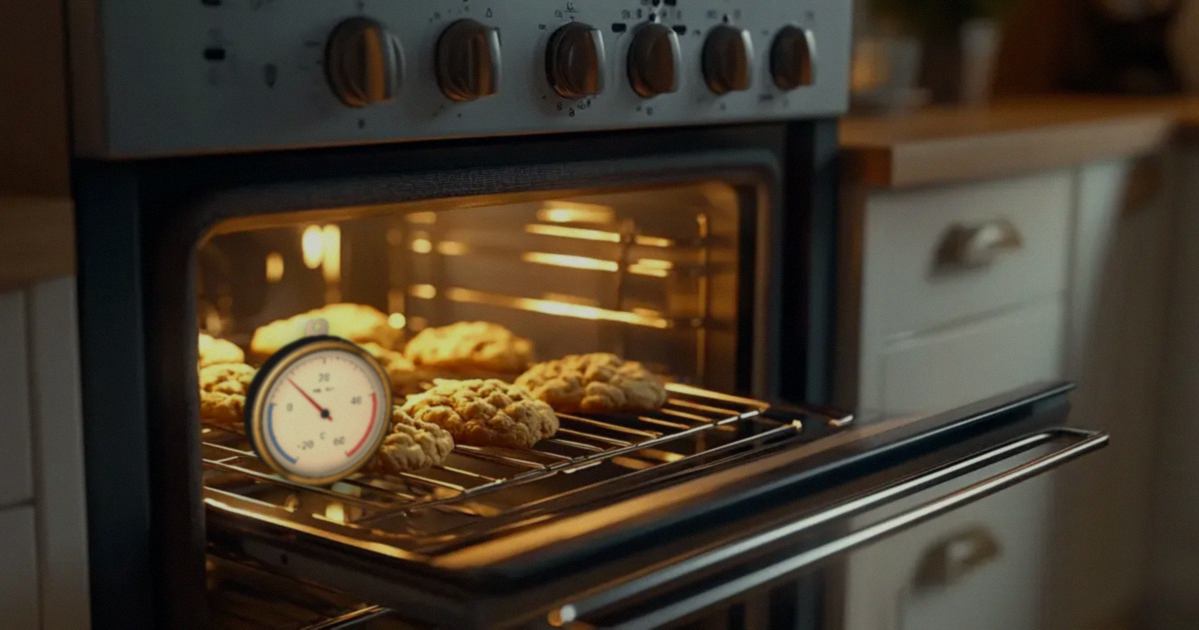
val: 8 °C
